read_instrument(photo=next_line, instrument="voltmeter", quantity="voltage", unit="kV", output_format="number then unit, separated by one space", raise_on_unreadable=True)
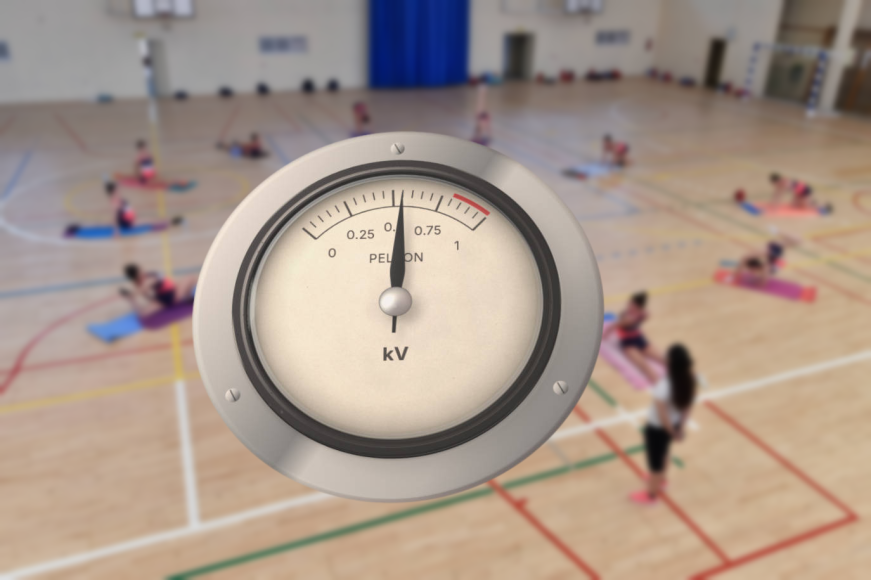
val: 0.55 kV
